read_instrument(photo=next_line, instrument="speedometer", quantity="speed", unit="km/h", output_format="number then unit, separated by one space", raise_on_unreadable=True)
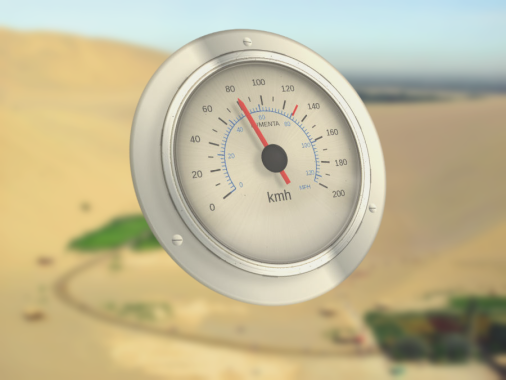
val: 80 km/h
